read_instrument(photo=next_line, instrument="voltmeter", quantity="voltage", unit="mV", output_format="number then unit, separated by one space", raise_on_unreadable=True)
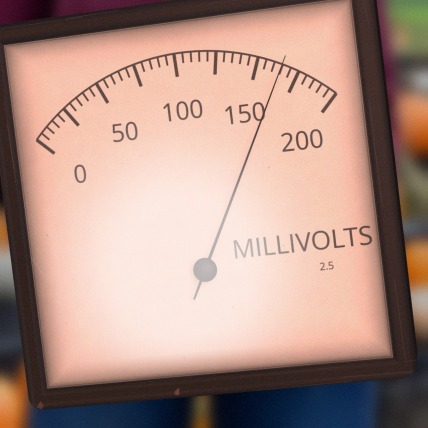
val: 165 mV
